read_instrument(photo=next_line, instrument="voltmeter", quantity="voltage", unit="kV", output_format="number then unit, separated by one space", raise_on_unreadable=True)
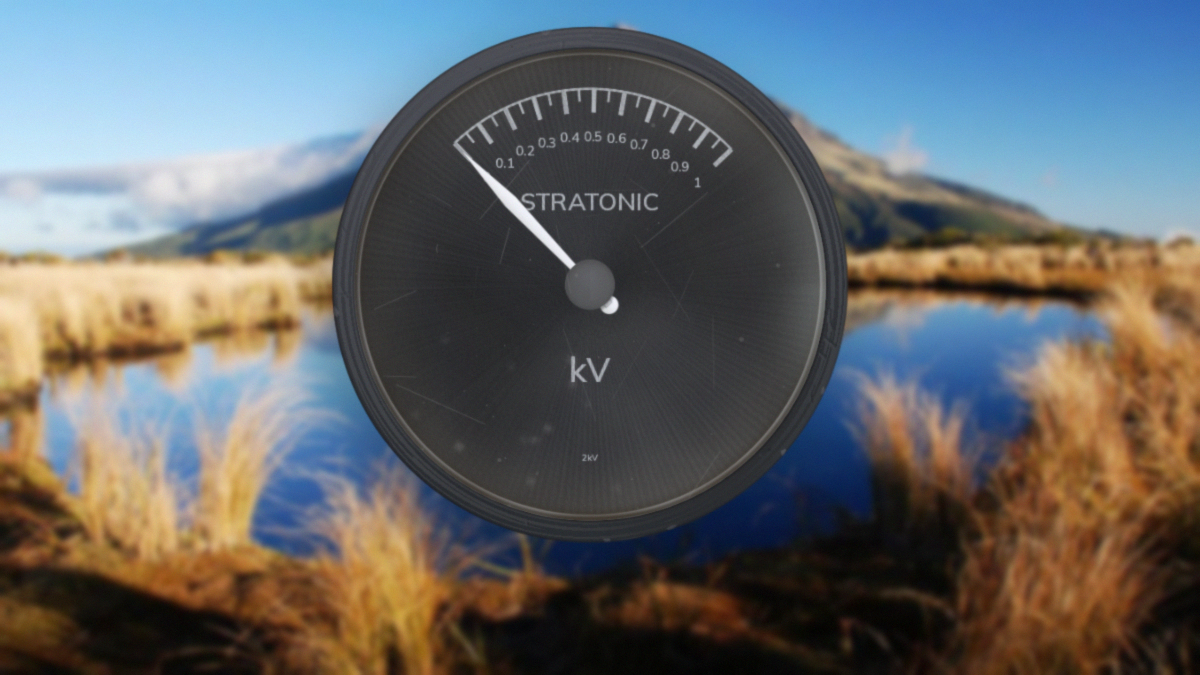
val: 0 kV
